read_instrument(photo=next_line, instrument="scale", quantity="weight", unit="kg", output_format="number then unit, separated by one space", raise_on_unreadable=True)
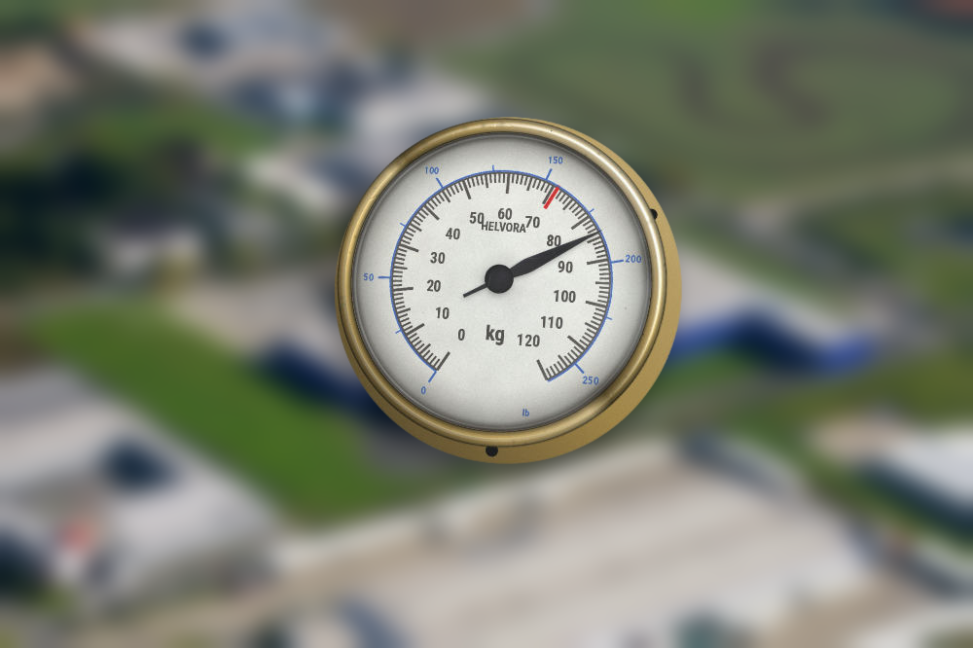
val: 84 kg
